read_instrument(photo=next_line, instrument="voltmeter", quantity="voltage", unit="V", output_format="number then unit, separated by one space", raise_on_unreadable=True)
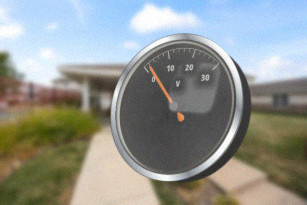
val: 2 V
